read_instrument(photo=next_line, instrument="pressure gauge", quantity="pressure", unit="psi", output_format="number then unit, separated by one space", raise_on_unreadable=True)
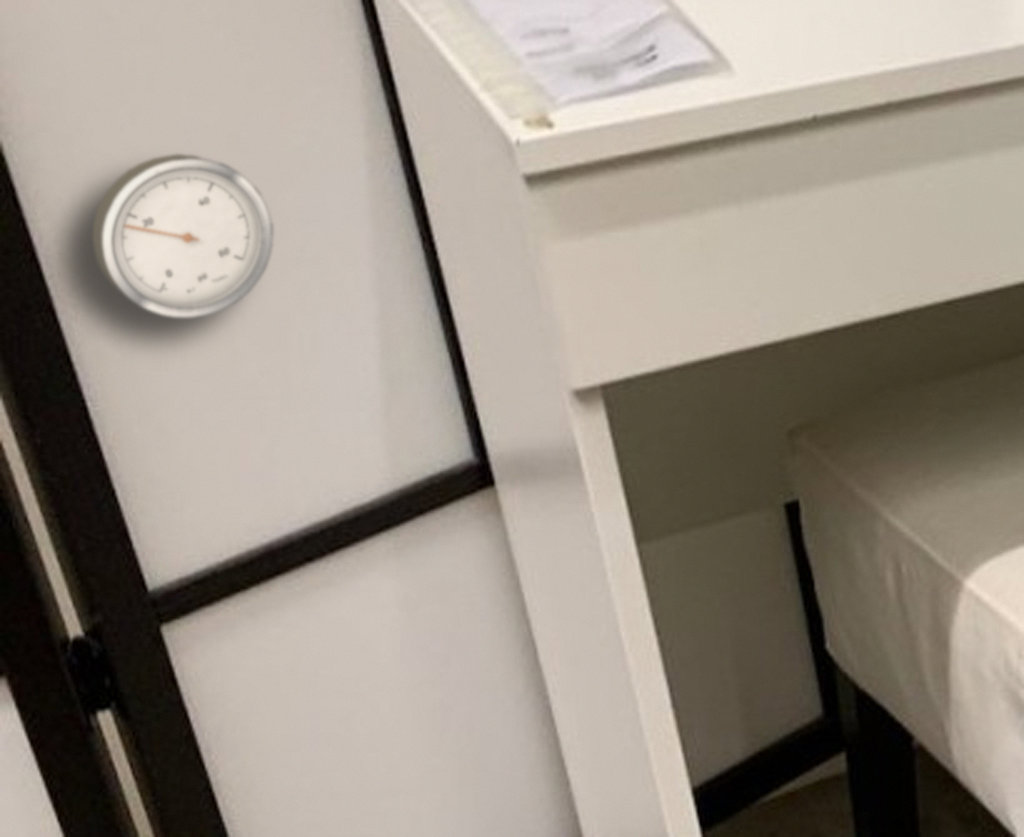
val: 17.5 psi
